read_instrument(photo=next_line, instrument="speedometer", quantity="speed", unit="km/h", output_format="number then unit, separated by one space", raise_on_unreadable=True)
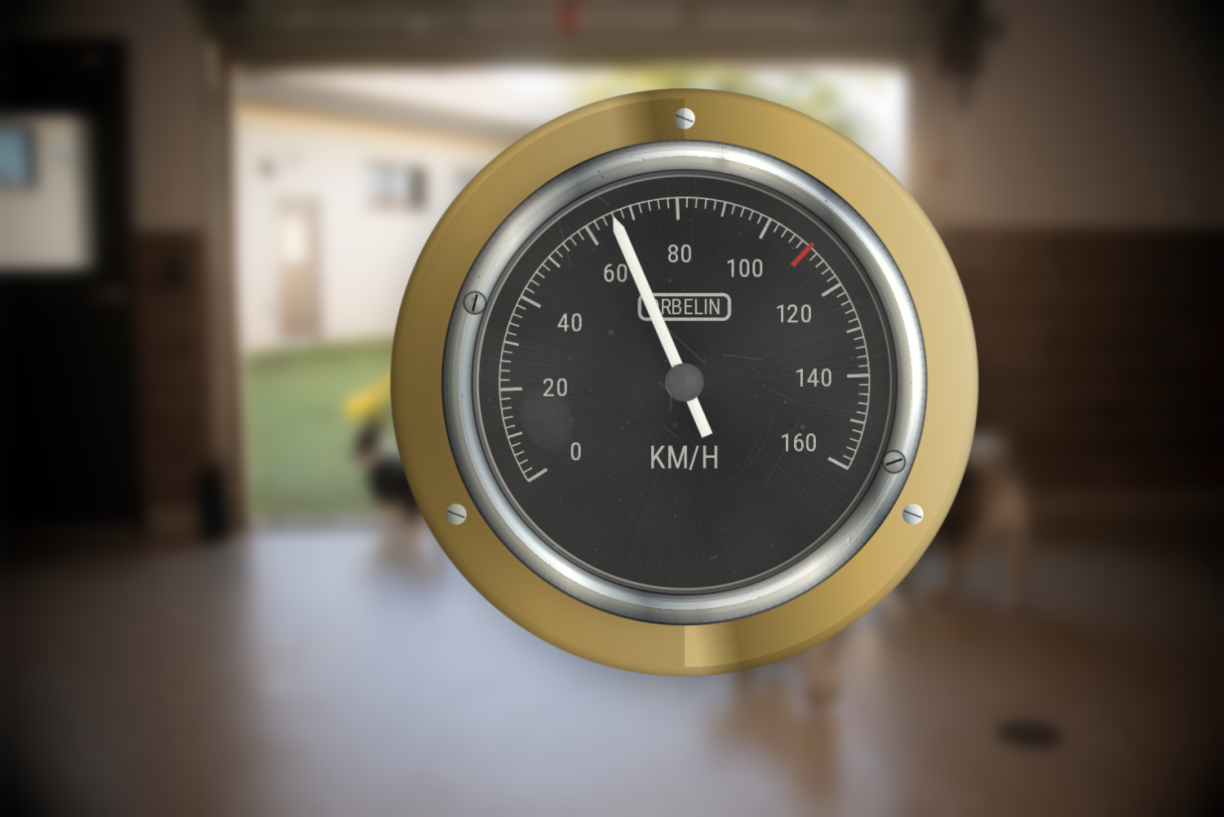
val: 66 km/h
